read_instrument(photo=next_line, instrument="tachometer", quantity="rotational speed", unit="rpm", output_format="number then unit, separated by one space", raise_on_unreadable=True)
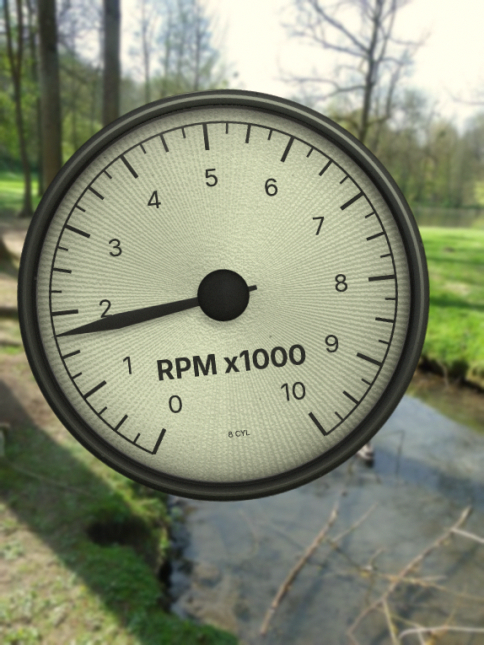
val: 1750 rpm
